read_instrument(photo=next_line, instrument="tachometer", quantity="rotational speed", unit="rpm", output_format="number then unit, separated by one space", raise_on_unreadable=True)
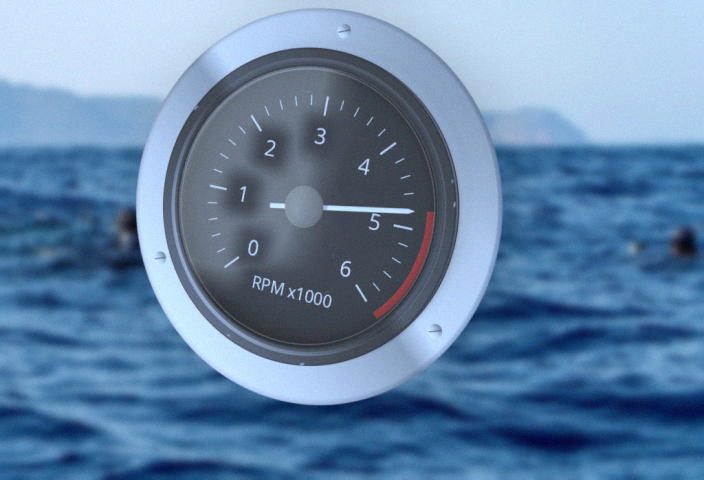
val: 4800 rpm
